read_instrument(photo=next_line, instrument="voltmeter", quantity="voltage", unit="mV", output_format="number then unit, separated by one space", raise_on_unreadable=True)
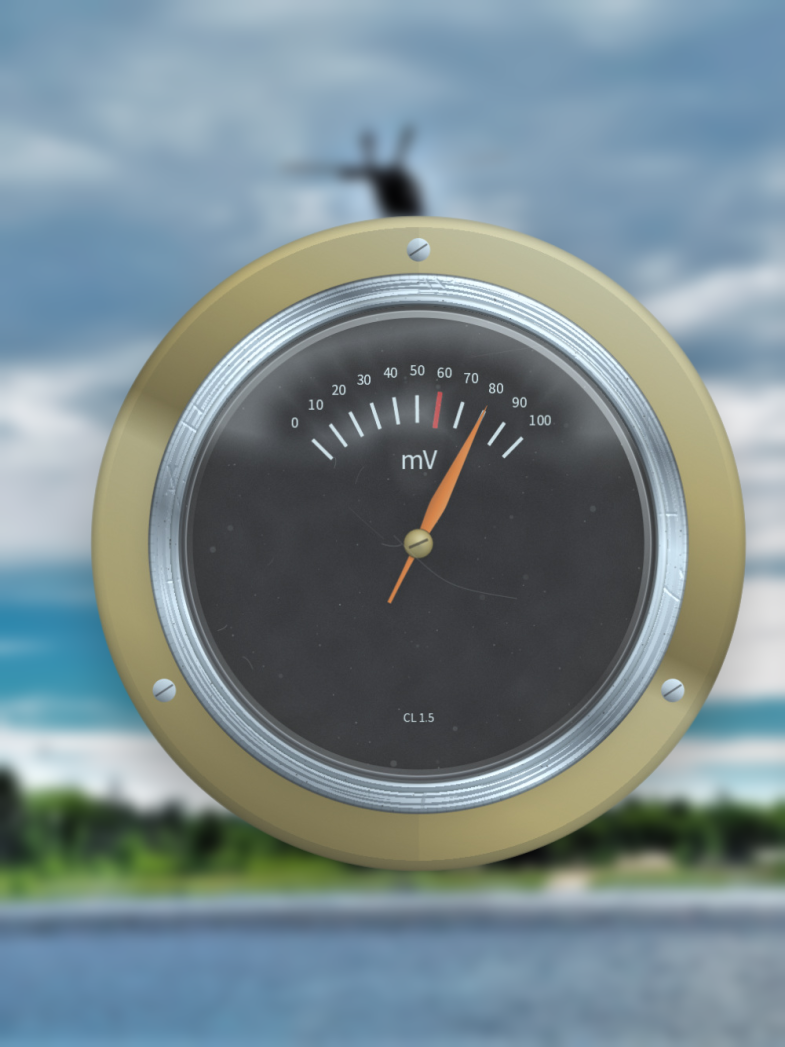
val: 80 mV
